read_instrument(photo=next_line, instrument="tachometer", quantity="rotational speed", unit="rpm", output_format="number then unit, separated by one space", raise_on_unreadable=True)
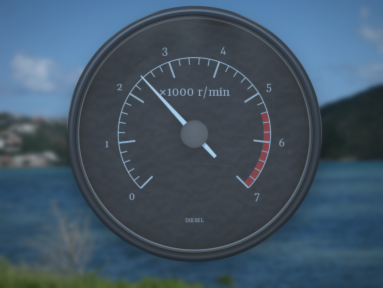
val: 2400 rpm
